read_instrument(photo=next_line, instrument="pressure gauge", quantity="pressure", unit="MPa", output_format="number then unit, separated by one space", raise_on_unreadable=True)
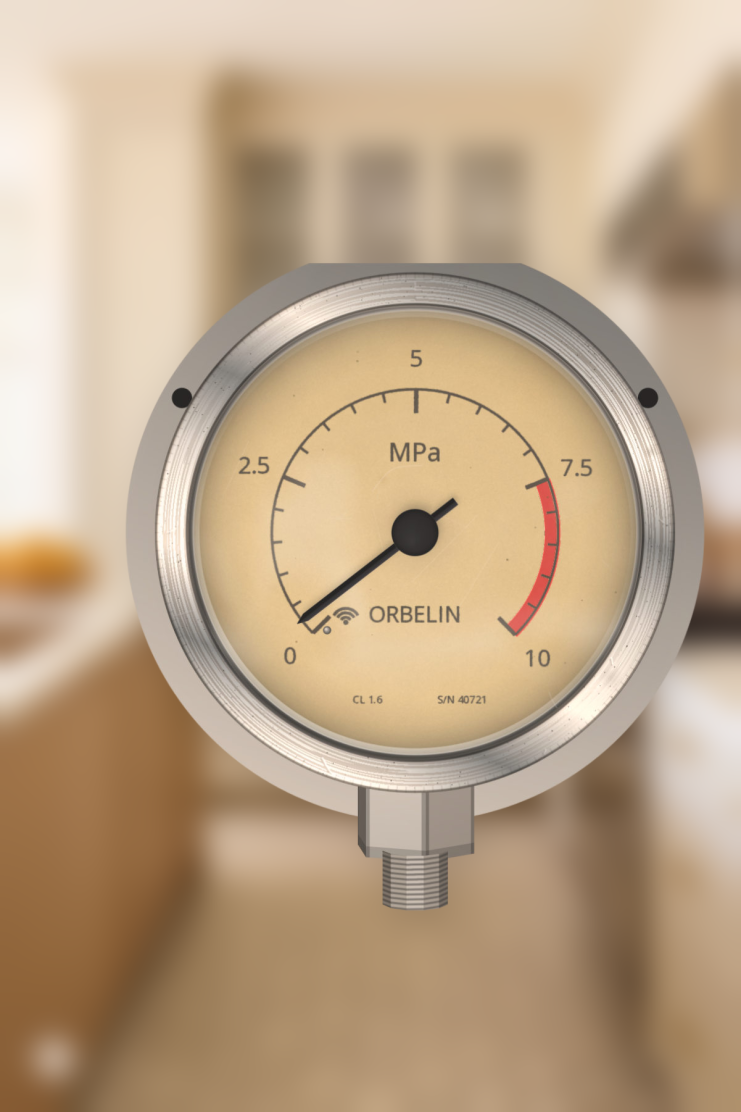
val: 0.25 MPa
